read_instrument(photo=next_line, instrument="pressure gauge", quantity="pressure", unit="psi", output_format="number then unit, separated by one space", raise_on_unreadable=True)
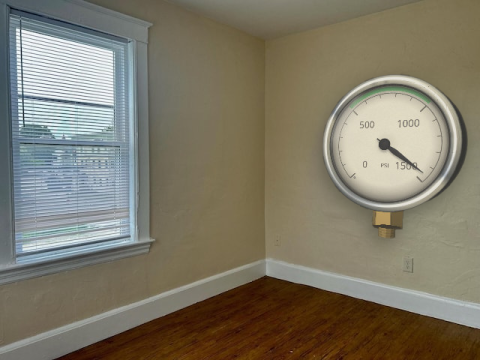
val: 1450 psi
